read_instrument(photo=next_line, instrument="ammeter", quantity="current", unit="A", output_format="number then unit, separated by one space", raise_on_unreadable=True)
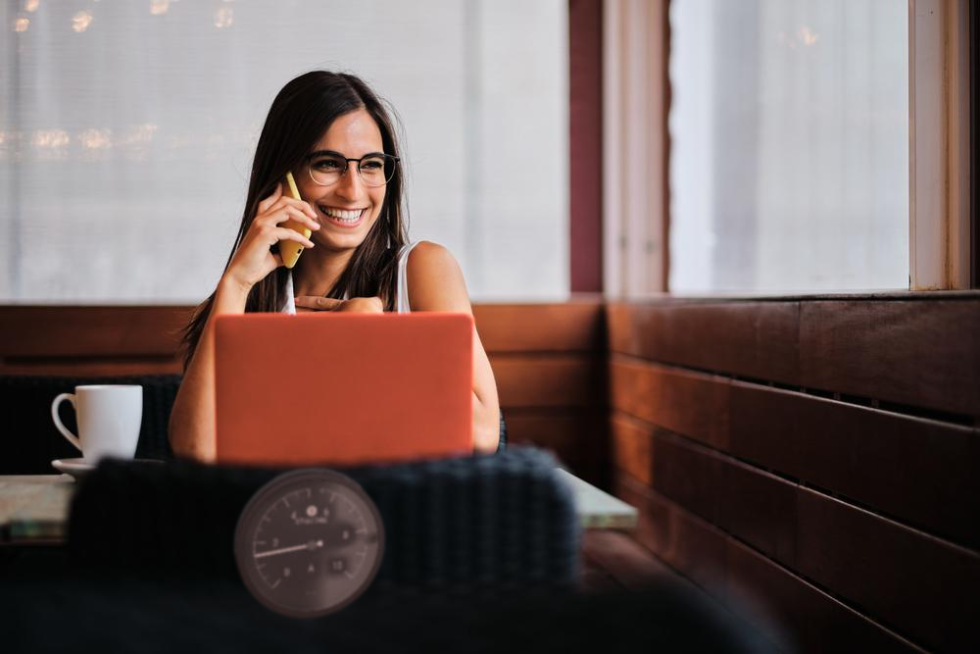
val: 1.5 A
